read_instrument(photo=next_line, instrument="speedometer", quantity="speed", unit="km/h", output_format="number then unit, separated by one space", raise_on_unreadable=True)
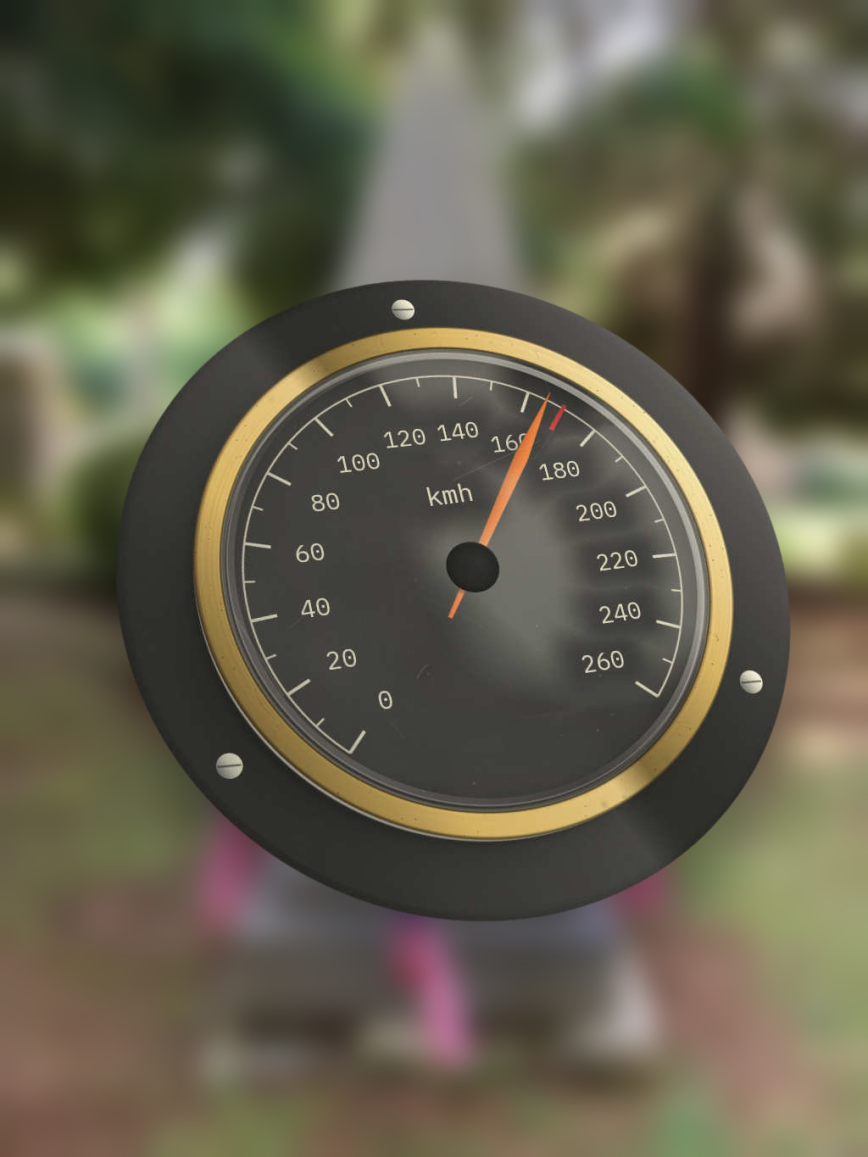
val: 165 km/h
